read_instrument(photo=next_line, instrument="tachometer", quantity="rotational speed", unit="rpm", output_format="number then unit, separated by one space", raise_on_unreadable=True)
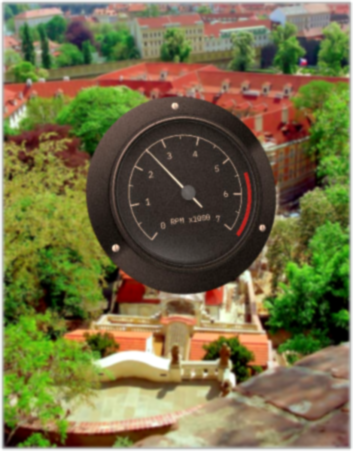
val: 2500 rpm
